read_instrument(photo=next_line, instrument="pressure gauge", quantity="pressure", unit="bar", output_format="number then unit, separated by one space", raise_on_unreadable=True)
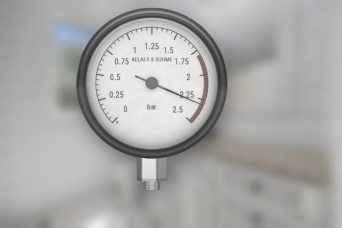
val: 2.3 bar
